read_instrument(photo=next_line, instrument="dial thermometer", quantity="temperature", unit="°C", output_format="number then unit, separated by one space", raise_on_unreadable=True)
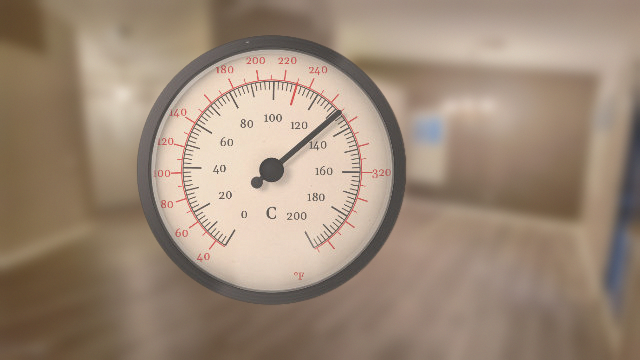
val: 132 °C
